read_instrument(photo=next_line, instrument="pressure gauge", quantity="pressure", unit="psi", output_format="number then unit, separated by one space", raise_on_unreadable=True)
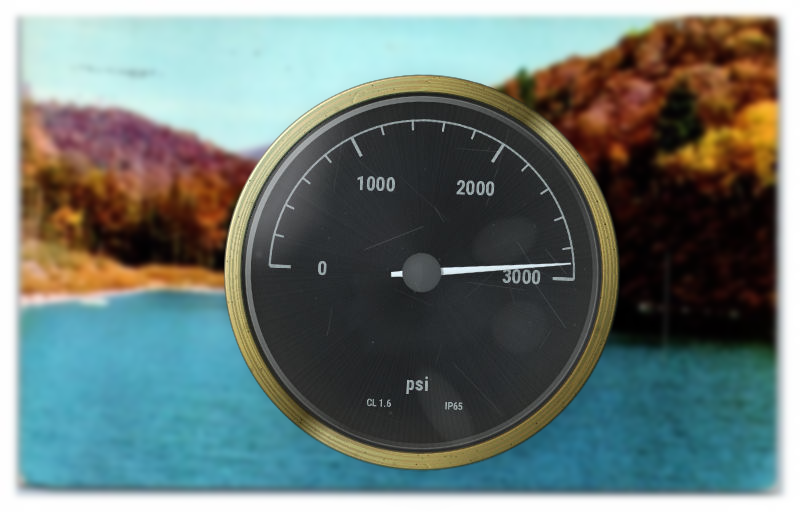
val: 2900 psi
